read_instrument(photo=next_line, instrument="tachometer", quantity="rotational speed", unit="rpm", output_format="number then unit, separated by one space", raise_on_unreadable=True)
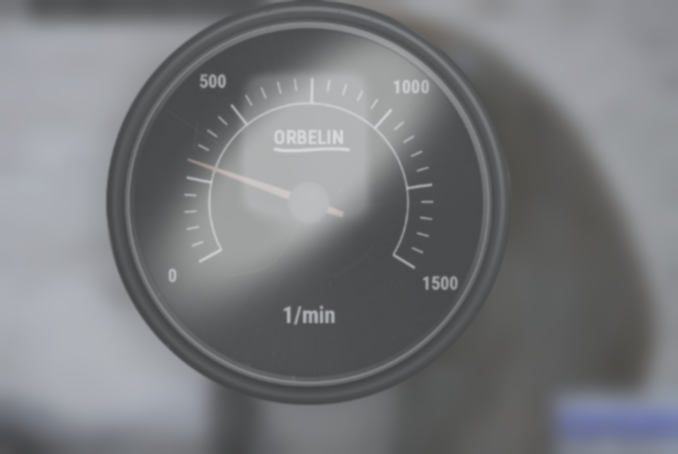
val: 300 rpm
